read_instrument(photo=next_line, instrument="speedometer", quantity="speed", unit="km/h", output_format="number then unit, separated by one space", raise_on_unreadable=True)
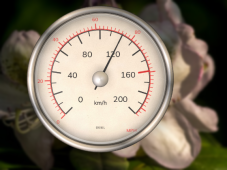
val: 120 km/h
